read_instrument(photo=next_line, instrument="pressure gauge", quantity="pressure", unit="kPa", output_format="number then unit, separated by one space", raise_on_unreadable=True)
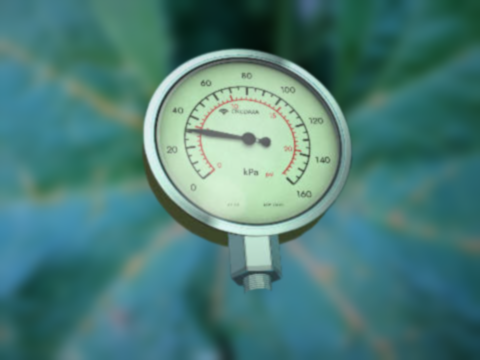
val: 30 kPa
